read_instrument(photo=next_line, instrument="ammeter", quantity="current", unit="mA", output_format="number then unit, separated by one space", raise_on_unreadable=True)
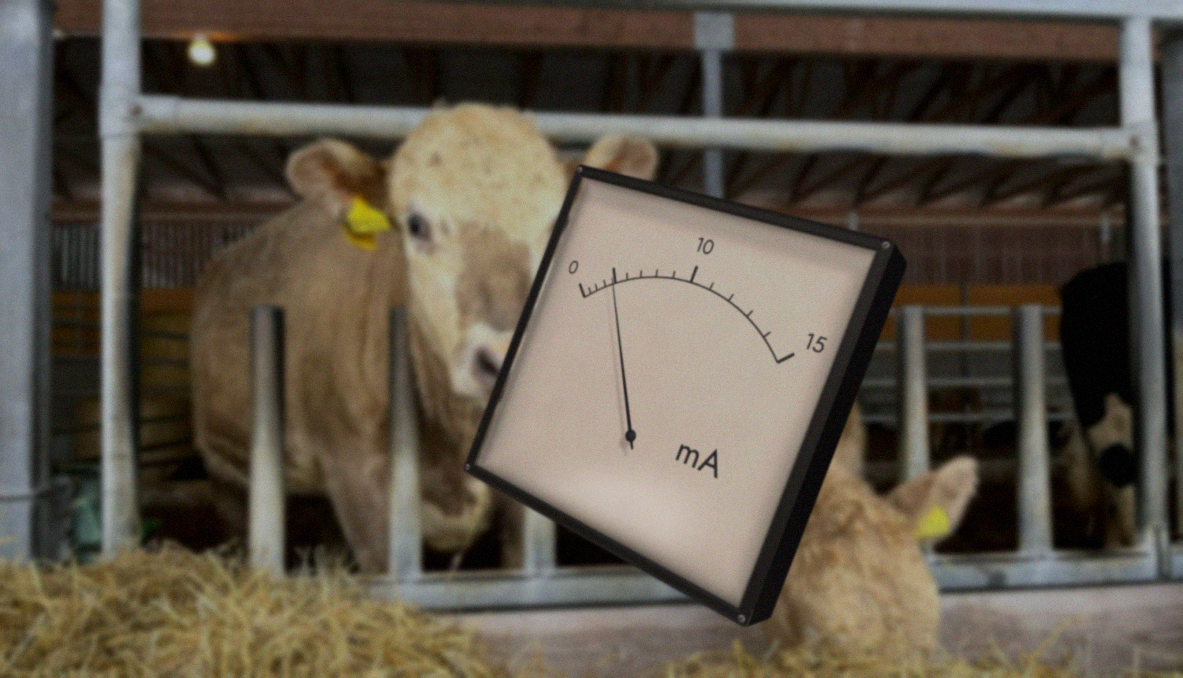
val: 5 mA
